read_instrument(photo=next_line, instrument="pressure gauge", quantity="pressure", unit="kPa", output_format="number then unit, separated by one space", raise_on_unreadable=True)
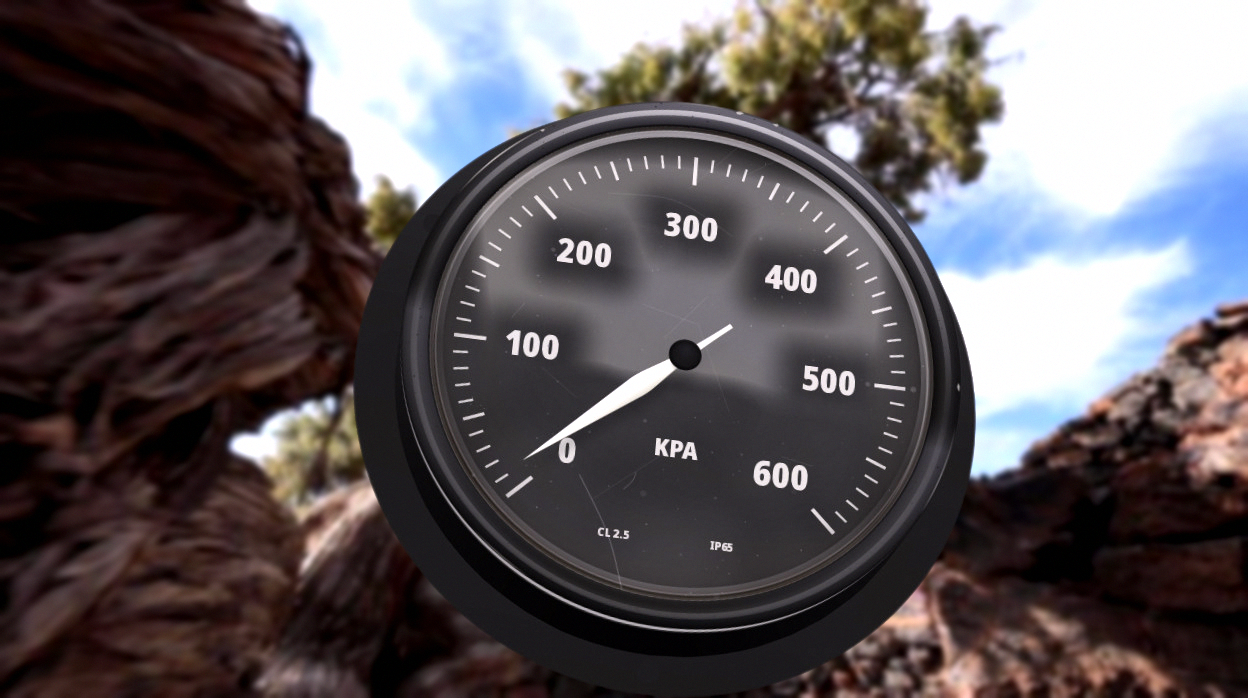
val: 10 kPa
